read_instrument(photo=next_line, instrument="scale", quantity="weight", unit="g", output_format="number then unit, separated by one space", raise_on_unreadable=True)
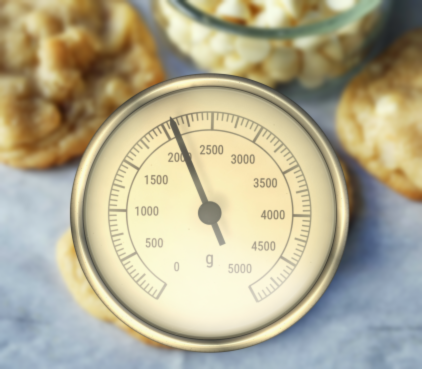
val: 2100 g
